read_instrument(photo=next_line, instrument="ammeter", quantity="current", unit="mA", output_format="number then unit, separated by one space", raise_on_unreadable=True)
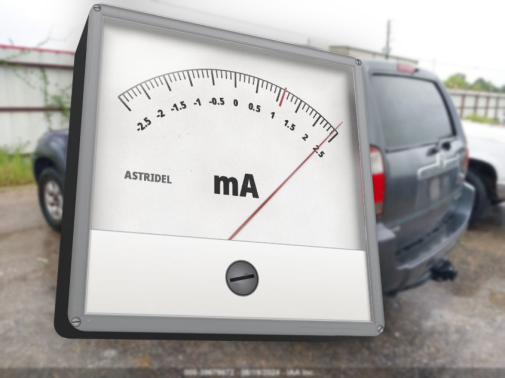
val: 2.4 mA
